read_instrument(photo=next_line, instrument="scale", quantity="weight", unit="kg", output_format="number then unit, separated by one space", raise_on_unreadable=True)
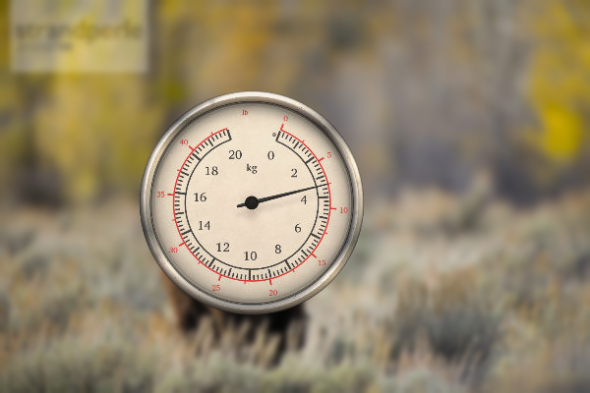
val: 3.4 kg
